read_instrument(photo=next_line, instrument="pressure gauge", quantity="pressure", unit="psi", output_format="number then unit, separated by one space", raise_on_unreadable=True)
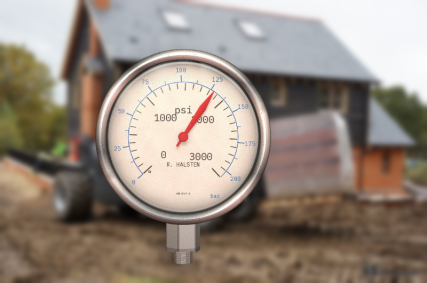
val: 1850 psi
